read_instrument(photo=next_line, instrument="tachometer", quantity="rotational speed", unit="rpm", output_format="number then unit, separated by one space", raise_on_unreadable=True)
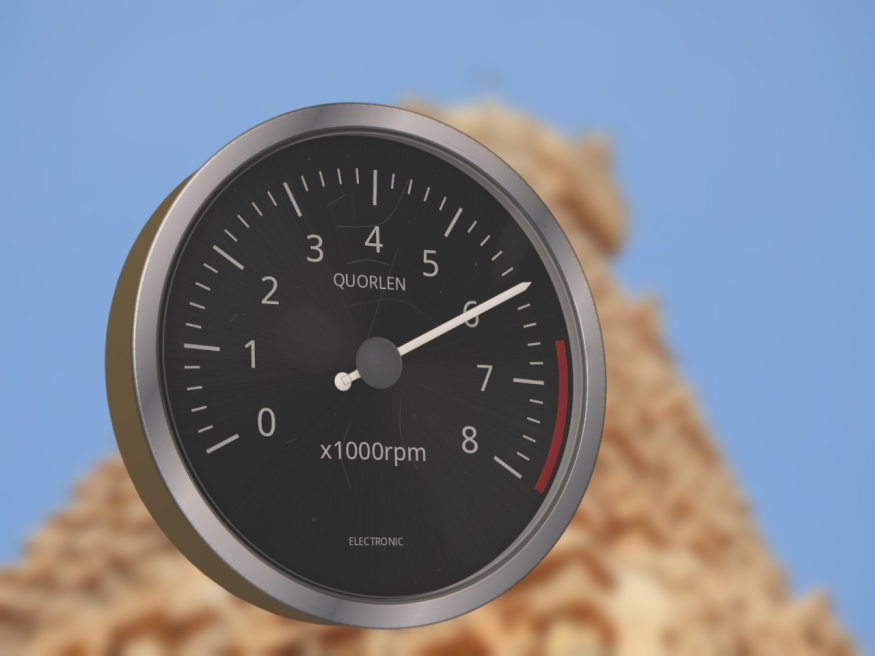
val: 6000 rpm
